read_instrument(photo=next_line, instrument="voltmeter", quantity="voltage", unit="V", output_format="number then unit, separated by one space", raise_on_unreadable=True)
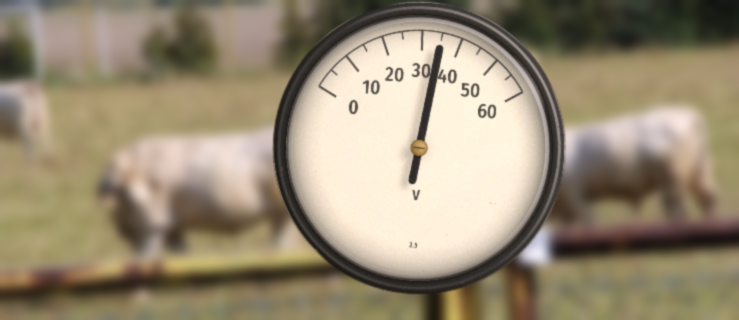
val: 35 V
